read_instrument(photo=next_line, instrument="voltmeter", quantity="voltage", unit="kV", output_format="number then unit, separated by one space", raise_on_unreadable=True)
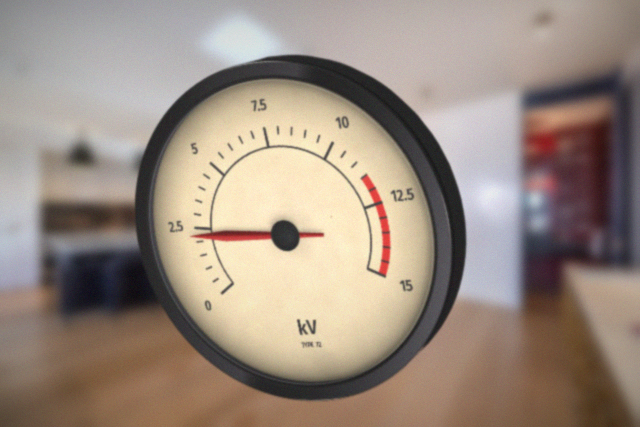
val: 2.25 kV
